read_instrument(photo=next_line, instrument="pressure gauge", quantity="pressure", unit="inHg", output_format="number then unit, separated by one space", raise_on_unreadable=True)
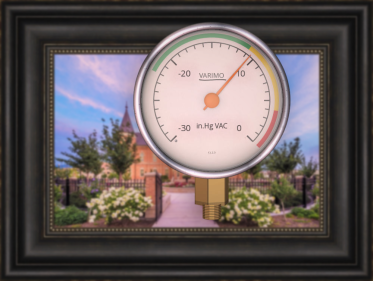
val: -10.5 inHg
